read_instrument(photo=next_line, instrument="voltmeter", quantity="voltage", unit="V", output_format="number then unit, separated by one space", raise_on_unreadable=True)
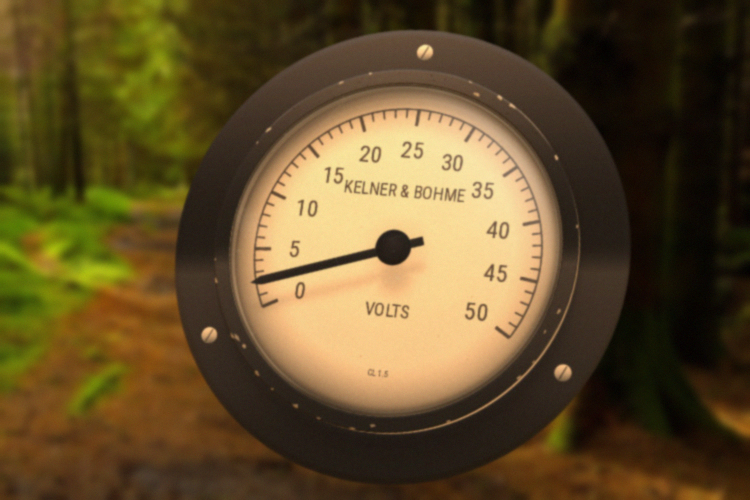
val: 2 V
